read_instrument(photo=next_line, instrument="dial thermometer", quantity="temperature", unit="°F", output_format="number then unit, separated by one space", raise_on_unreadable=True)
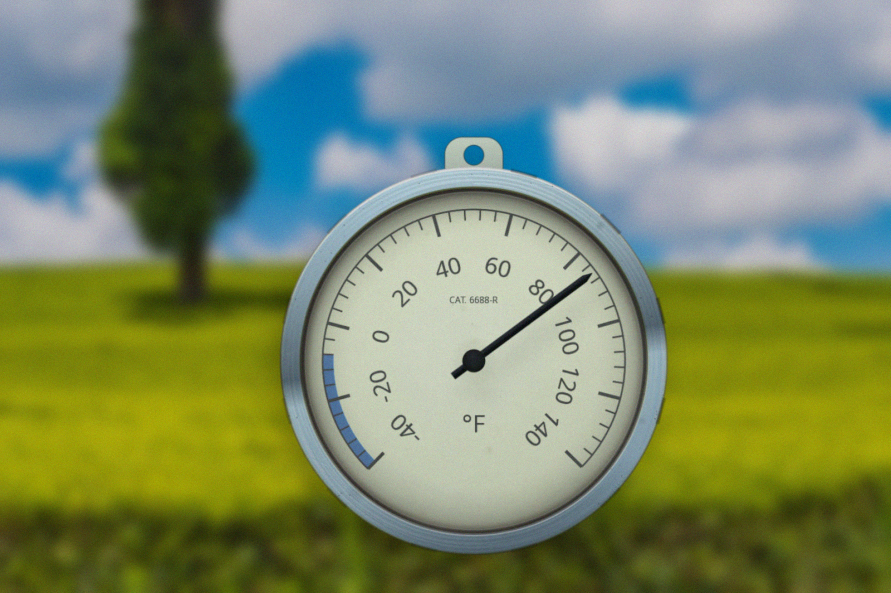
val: 86 °F
